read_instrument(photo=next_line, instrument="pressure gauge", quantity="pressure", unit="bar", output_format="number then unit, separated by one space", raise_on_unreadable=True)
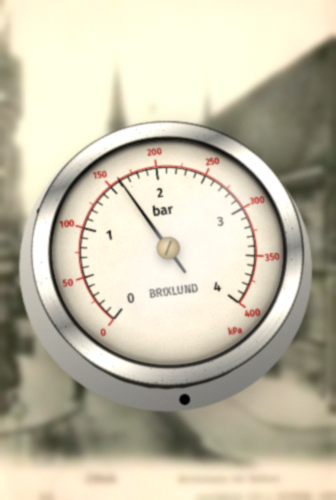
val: 1.6 bar
